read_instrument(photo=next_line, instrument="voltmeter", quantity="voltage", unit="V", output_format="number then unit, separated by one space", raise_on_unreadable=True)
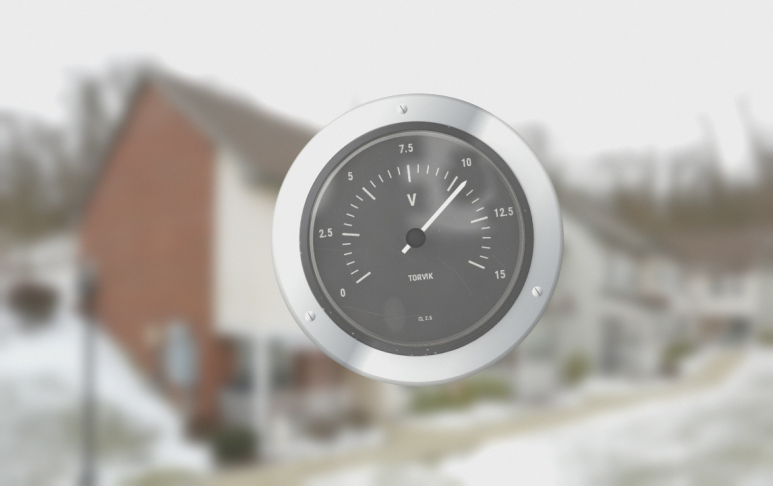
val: 10.5 V
